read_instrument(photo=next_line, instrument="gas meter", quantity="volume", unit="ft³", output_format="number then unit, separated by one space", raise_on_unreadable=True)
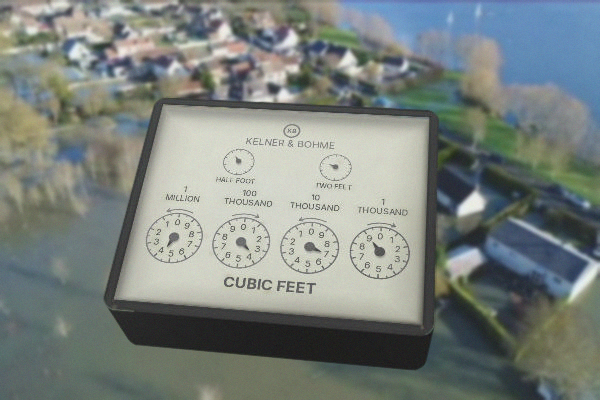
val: 436900 ft³
